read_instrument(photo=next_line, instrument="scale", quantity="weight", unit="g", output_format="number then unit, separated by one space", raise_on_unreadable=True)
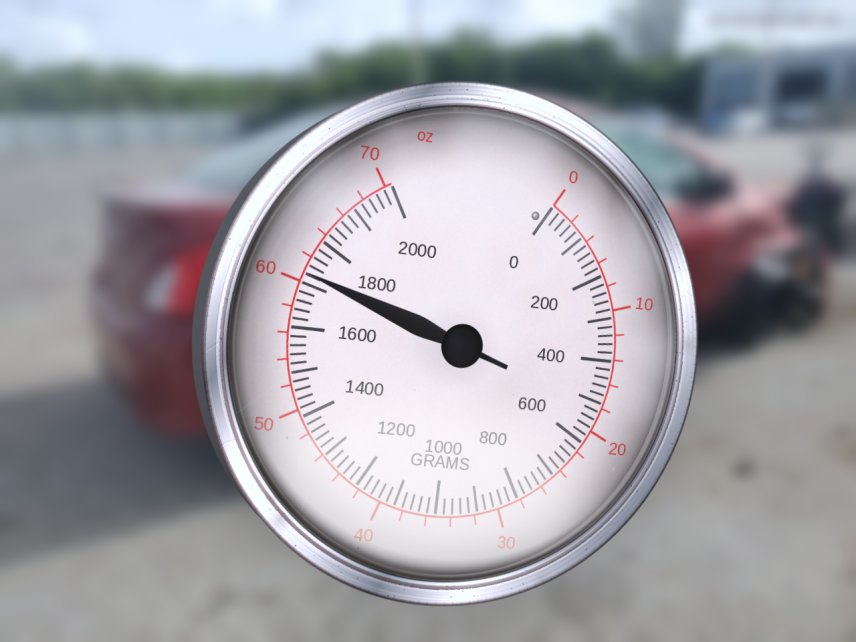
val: 1720 g
